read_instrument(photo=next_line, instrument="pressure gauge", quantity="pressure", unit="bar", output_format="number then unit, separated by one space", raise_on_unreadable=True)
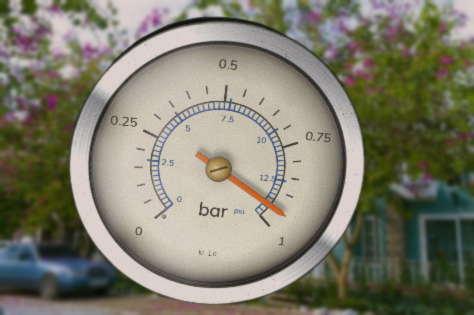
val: 0.95 bar
